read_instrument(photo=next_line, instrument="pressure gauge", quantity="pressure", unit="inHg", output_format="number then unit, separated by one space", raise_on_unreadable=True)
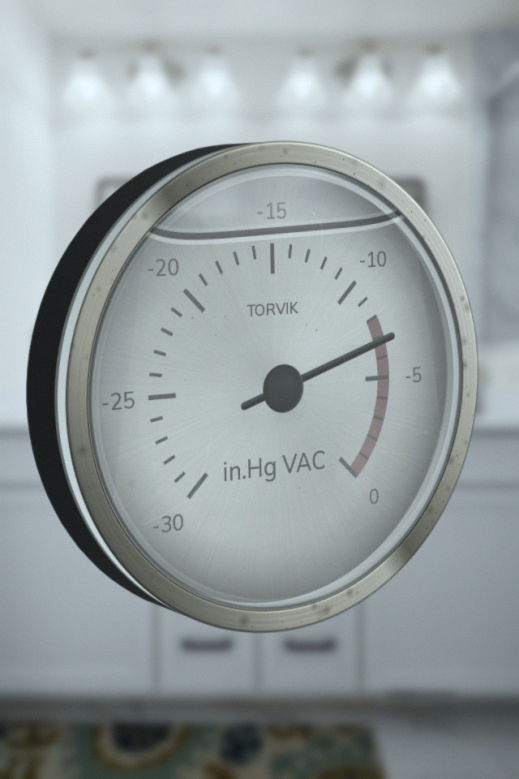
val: -7 inHg
